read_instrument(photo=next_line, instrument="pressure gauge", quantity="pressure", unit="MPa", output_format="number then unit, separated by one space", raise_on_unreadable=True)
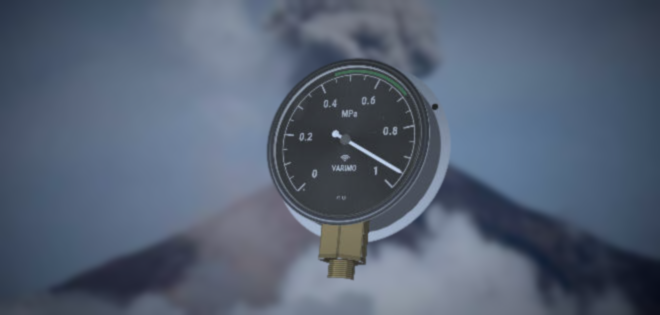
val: 0.95 MPa
